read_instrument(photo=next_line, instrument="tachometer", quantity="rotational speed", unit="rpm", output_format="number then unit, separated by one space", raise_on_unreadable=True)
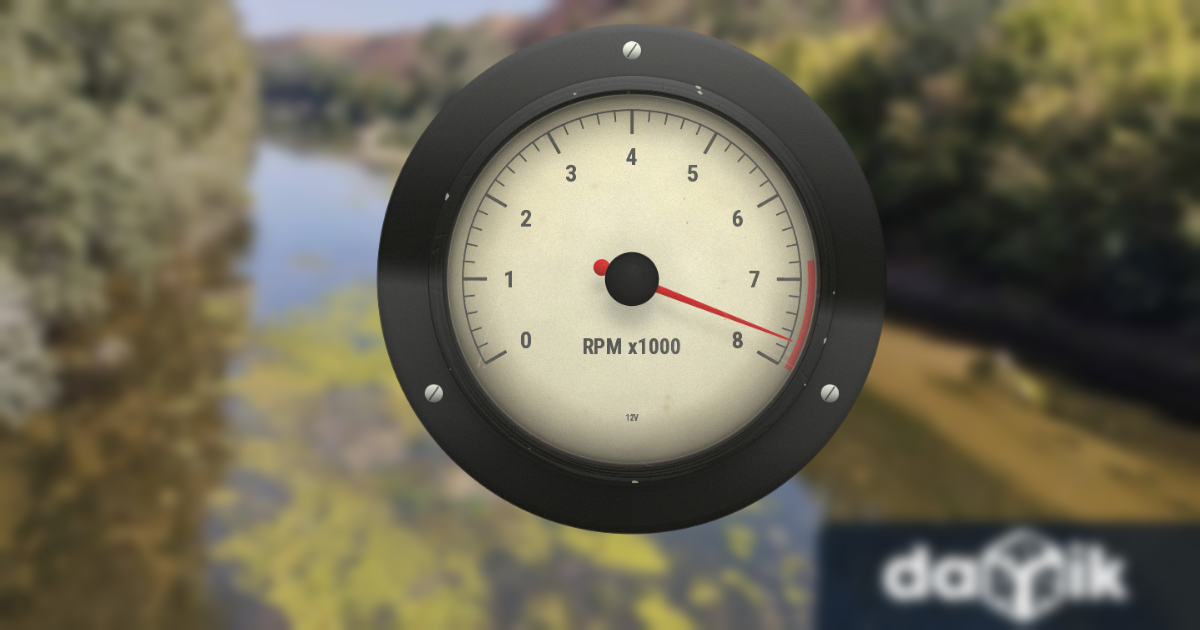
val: 7700 rpm
